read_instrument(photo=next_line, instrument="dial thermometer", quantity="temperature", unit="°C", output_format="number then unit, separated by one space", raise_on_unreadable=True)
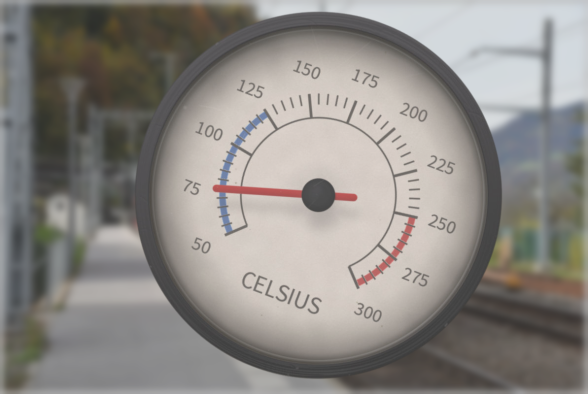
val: 75 °C
